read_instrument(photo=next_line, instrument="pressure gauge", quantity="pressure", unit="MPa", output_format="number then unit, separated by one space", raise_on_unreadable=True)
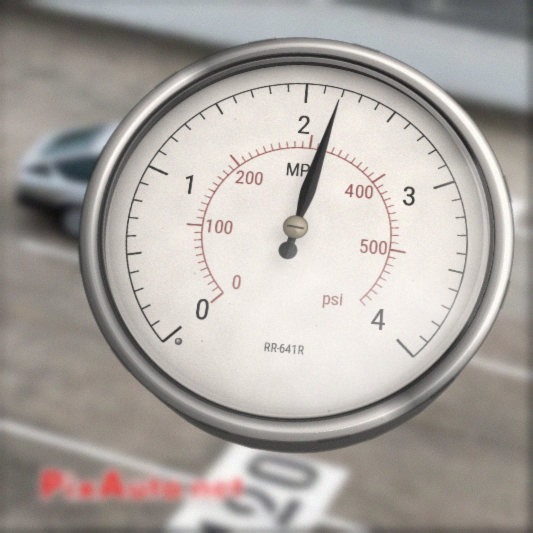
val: 2.2 MPa
